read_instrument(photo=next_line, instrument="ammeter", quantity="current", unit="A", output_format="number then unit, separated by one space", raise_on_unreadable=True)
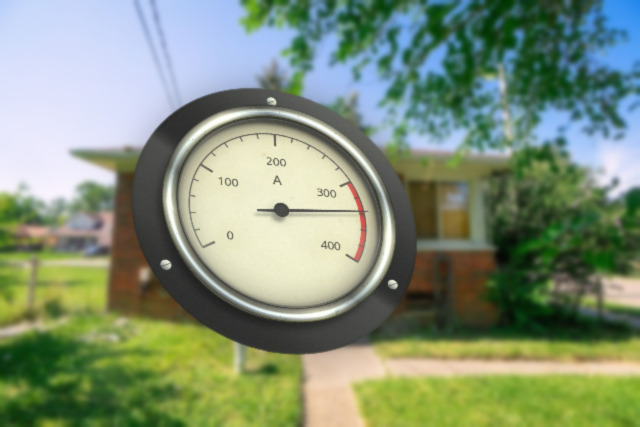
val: 340 A
